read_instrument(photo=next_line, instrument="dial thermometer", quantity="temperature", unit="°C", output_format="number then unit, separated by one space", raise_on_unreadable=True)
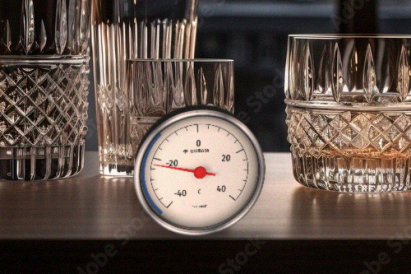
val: -22 °C
